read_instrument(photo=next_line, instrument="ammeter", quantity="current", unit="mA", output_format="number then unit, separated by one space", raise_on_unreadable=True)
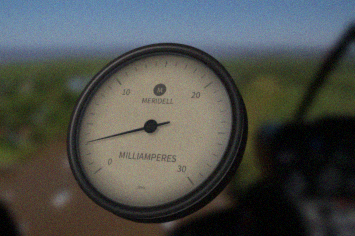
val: 3 mA
